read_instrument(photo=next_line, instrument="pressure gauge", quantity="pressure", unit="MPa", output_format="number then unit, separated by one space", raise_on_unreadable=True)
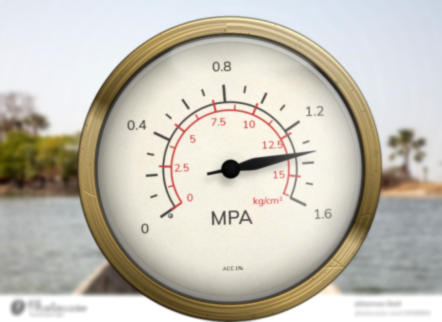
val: 1.35 MPa
